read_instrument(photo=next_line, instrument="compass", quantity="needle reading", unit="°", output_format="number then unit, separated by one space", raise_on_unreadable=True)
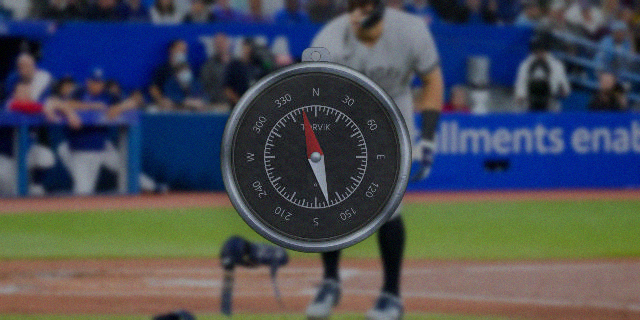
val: 345 °
